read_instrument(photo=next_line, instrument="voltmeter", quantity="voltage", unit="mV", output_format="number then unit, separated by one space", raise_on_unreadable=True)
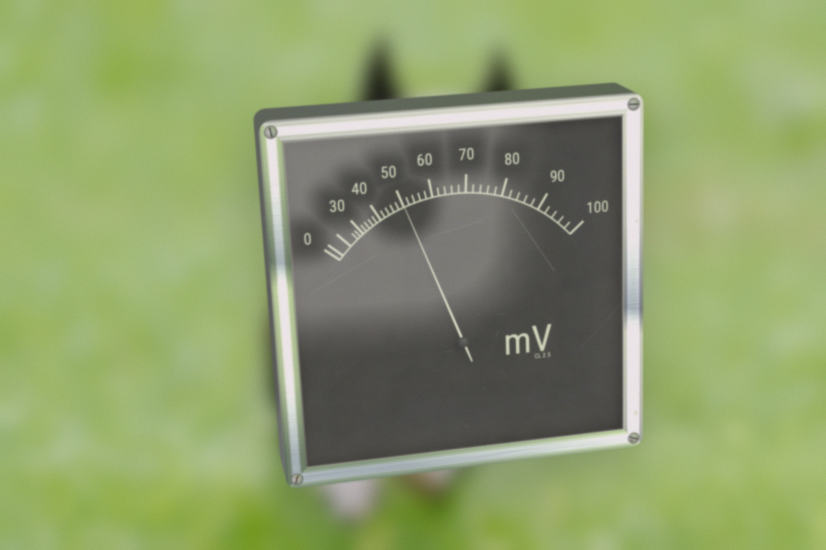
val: 50 mV
